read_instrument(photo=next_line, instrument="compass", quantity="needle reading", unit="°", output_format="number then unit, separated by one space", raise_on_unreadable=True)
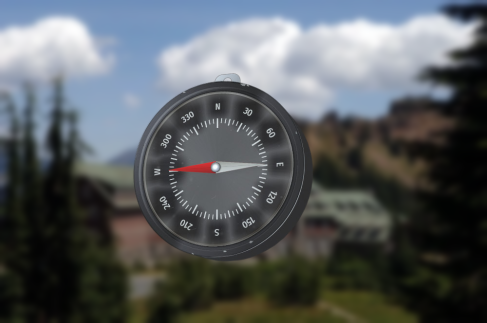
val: 270 °
